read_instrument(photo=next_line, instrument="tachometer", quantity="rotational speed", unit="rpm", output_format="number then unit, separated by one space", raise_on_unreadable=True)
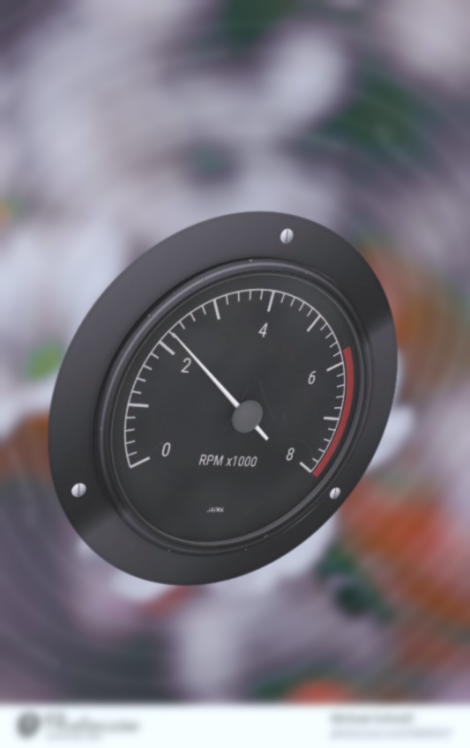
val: 2200 rpm
